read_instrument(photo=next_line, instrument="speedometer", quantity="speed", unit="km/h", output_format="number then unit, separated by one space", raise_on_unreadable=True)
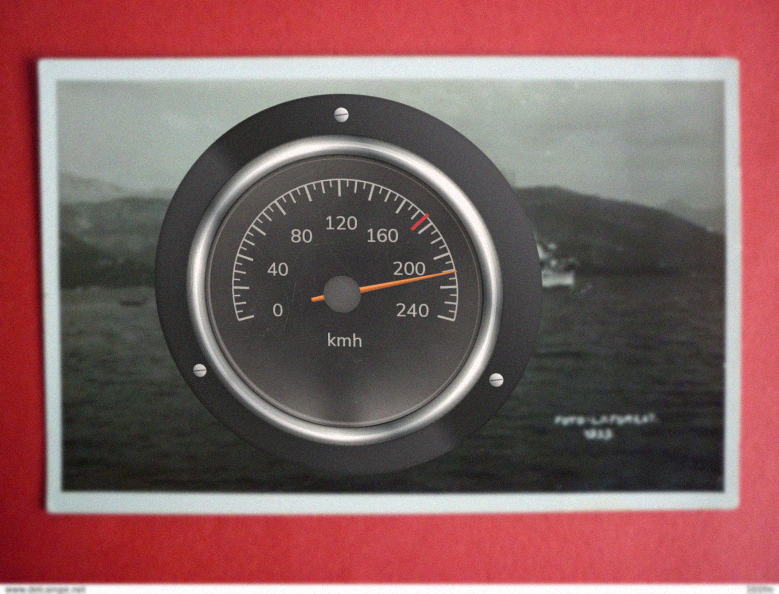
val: 210 km/h
